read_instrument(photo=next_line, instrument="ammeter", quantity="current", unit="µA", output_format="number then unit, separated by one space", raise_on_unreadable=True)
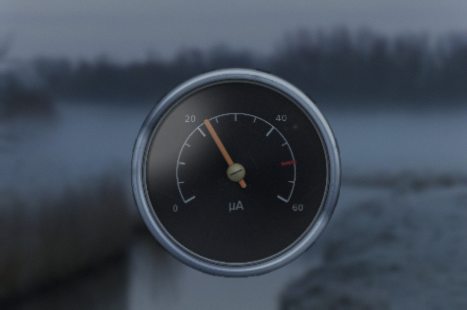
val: 22.5 µA
